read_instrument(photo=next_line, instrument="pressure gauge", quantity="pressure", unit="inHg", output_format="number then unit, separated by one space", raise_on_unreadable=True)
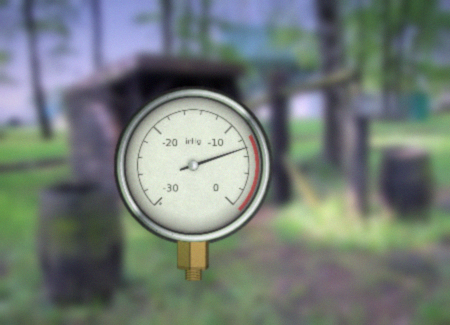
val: -7 inHg
